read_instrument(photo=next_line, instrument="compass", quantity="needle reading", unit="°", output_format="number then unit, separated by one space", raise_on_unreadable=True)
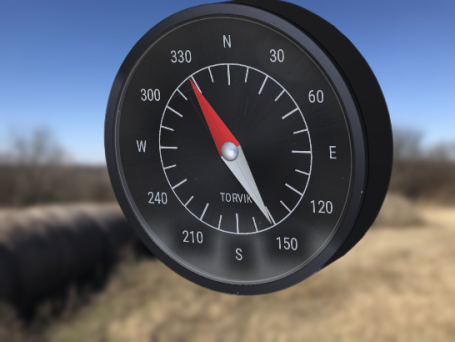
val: 330 °
